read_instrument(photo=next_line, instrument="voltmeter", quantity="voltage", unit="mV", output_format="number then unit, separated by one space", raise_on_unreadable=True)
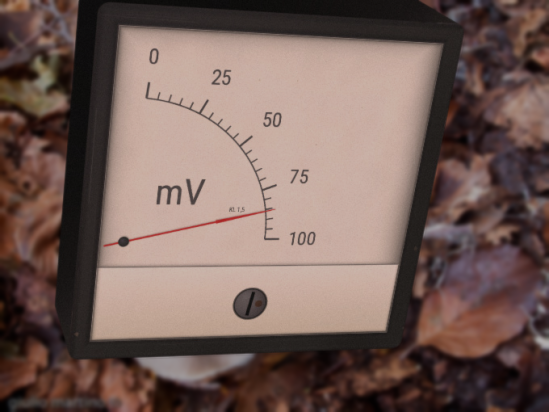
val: 85 mV
